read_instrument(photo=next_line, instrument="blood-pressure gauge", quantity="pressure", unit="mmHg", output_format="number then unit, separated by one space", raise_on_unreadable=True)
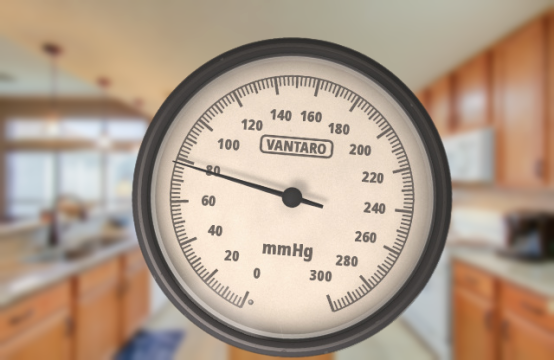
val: 78 mmHg
